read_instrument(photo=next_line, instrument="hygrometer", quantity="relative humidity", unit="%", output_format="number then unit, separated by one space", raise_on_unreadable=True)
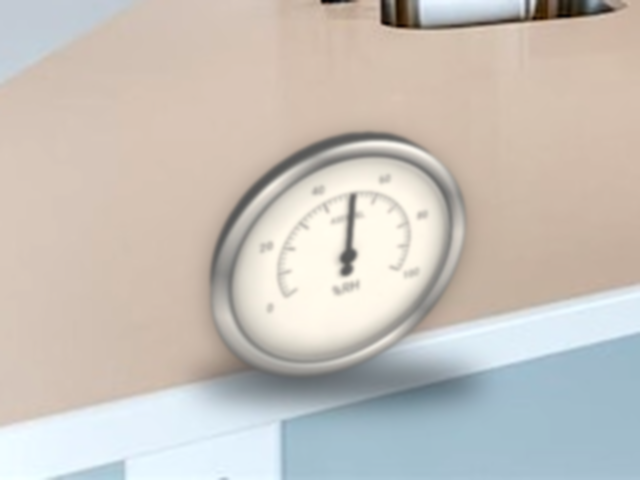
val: 50 %
